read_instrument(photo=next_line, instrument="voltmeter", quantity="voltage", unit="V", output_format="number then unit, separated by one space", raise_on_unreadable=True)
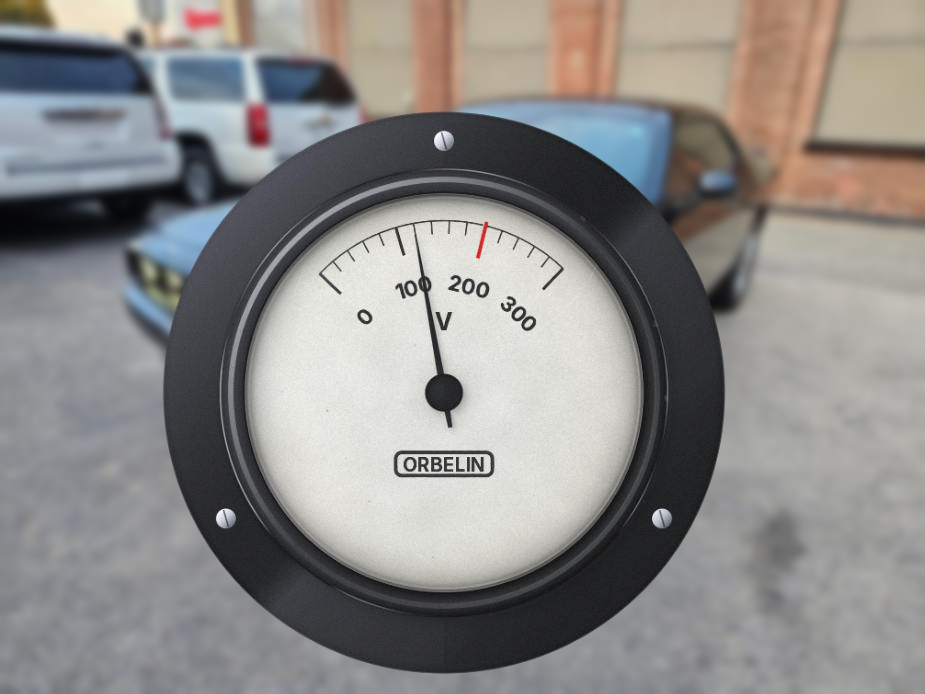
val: 120 V
